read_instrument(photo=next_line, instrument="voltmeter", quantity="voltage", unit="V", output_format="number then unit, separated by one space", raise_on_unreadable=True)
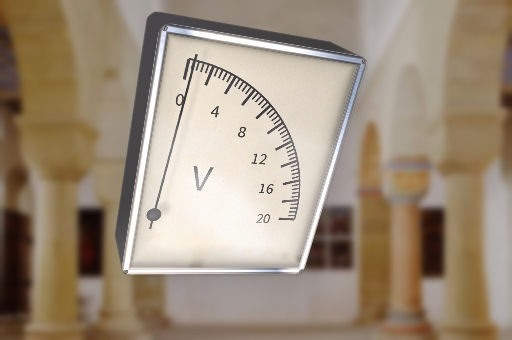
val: 0.4 V
